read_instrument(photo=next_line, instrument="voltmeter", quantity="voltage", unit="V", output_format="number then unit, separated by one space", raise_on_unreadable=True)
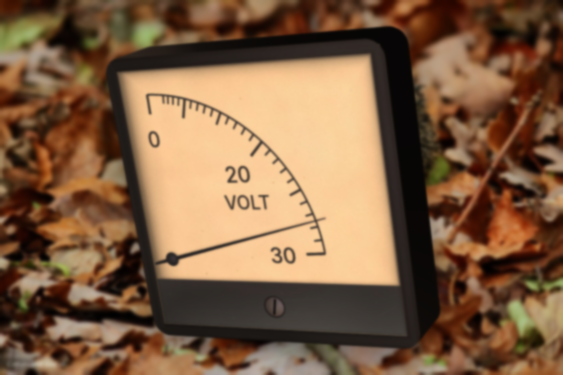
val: 27.5 V
